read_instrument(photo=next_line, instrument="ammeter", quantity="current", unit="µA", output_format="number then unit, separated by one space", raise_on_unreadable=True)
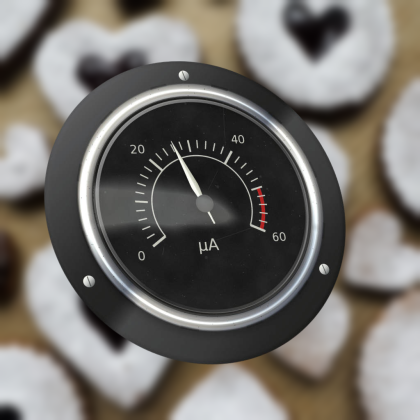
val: 26 µA
